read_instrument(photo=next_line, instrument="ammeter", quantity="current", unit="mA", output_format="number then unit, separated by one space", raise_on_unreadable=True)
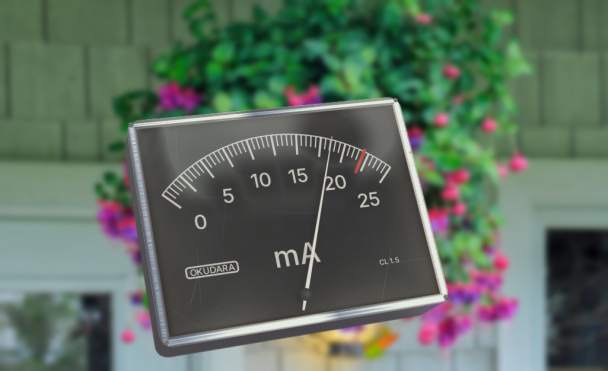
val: 18.5 mA
